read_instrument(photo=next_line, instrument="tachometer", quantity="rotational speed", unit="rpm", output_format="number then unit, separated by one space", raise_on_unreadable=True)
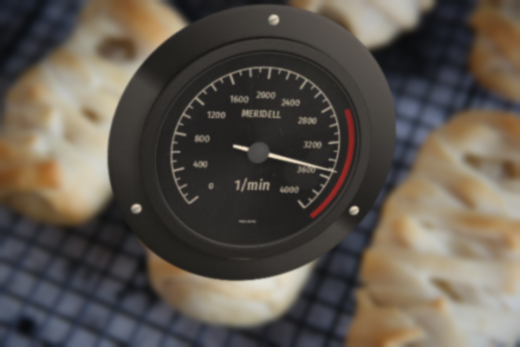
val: 3500 rpm
